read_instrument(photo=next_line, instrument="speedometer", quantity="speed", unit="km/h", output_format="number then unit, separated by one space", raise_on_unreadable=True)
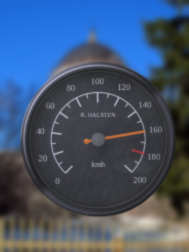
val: 160 km/h
